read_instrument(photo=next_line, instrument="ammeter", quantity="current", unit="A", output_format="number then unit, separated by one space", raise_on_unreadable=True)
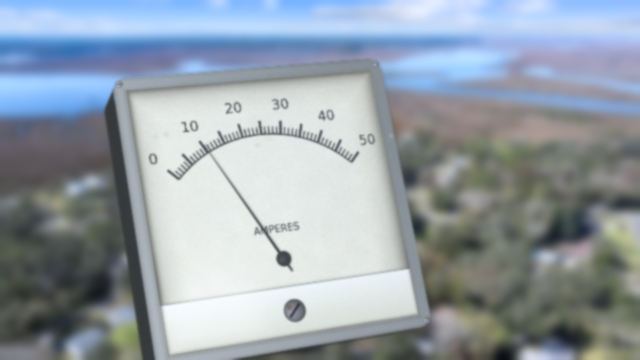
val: 10 A
